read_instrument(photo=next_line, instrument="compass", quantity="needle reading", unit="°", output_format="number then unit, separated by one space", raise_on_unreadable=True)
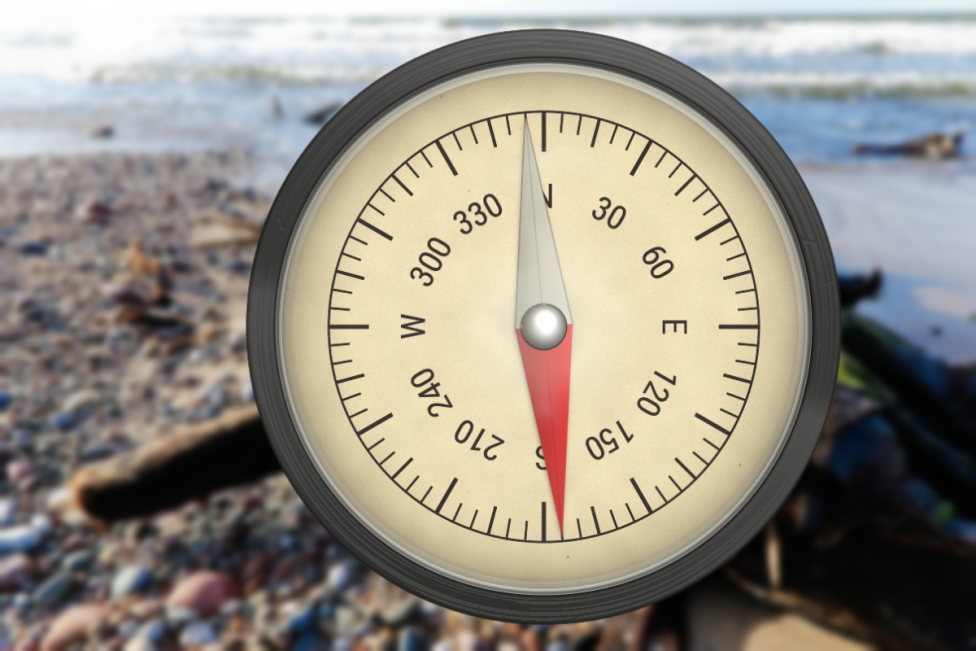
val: 175 °
